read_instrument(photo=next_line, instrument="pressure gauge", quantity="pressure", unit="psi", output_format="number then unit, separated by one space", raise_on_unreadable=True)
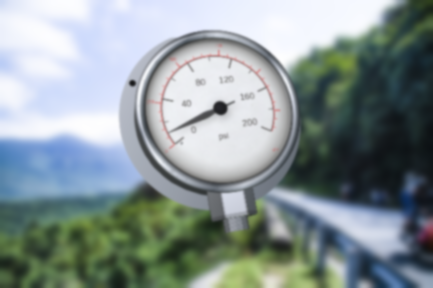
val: 10 psi
